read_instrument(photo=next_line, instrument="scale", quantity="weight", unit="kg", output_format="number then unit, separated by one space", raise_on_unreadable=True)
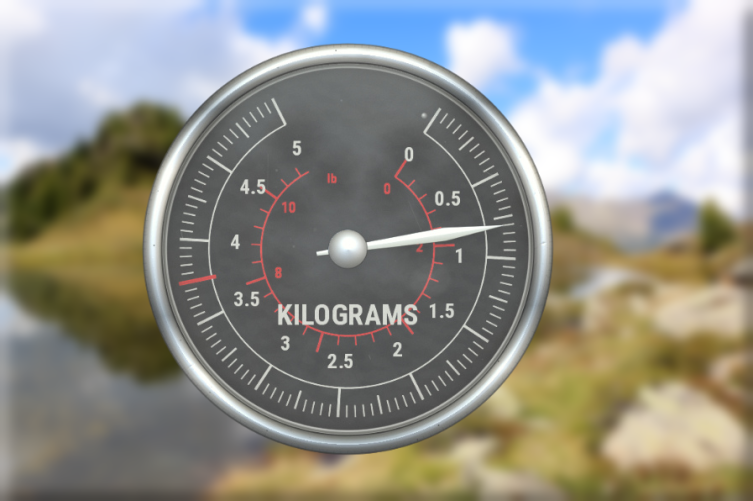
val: 0.8 kg
